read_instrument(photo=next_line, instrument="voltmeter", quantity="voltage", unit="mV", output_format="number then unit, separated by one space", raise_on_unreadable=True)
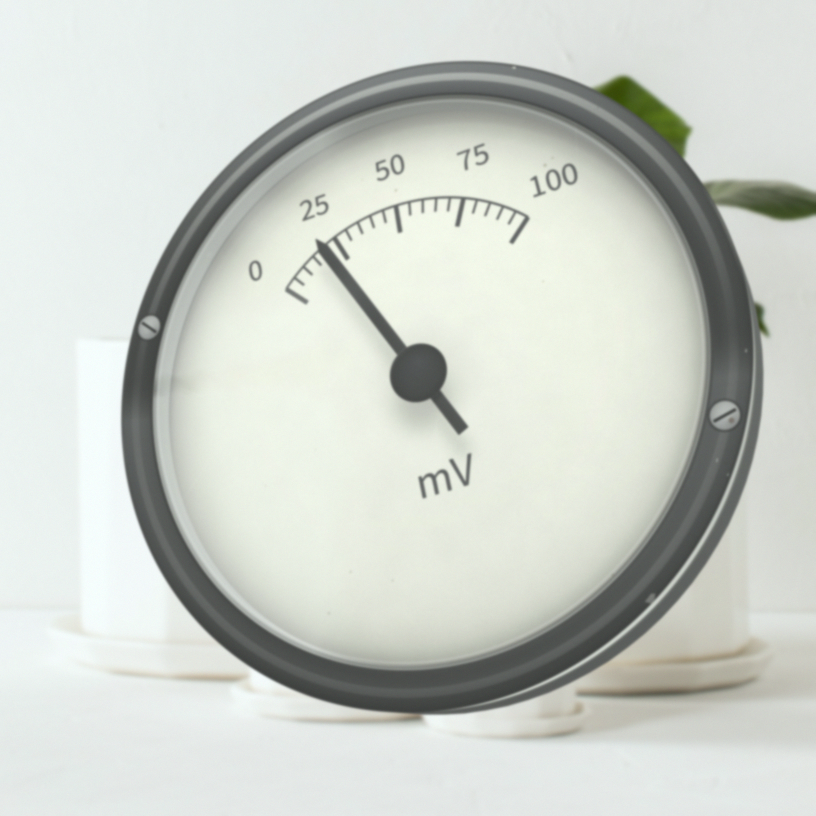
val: 20 mV
